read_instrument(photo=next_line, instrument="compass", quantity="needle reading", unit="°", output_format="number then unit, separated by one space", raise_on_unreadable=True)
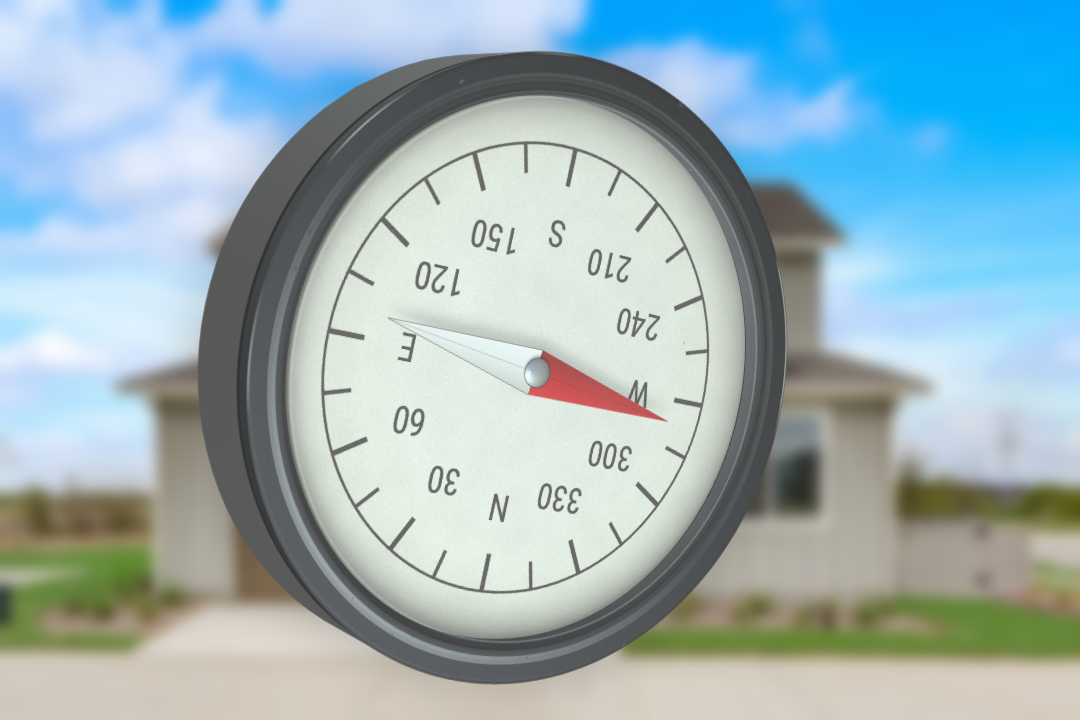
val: 277.5 °
